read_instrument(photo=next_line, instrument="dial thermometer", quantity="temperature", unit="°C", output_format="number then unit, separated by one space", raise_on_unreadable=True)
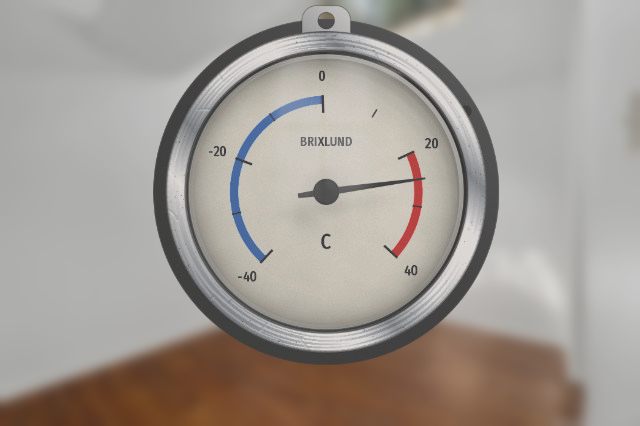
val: 25 °C
